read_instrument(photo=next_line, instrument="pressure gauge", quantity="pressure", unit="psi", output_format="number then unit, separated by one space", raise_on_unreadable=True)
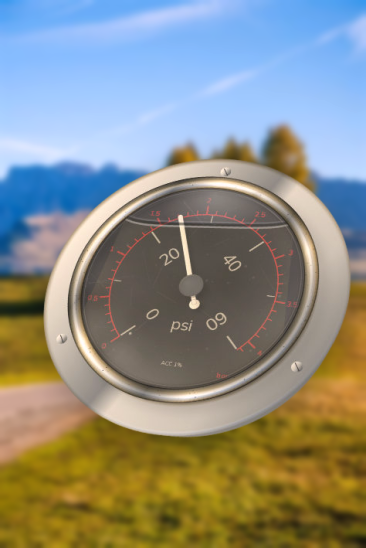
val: 25 psi
